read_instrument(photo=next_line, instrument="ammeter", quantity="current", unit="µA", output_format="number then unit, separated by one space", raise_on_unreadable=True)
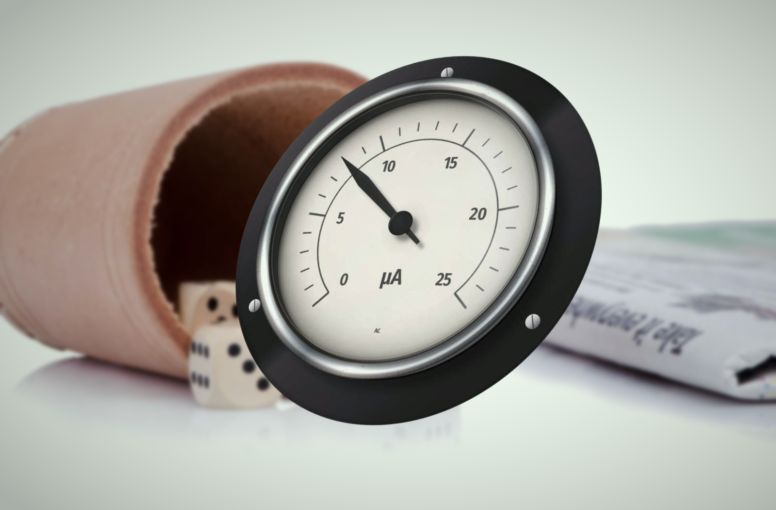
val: 8 µA
